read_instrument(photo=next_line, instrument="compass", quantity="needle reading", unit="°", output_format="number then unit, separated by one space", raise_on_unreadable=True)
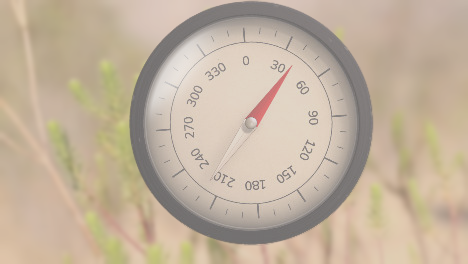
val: 40 °
